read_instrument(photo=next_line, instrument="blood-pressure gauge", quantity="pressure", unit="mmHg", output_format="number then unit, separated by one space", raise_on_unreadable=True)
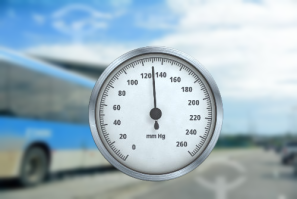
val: 130 mmHg
